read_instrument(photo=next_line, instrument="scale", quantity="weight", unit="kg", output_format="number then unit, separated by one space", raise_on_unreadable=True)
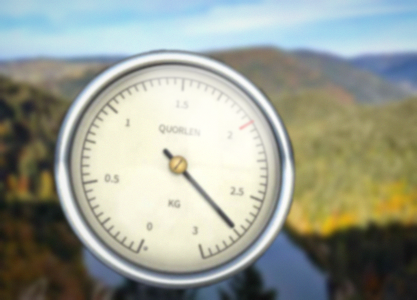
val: 2.75 kg
